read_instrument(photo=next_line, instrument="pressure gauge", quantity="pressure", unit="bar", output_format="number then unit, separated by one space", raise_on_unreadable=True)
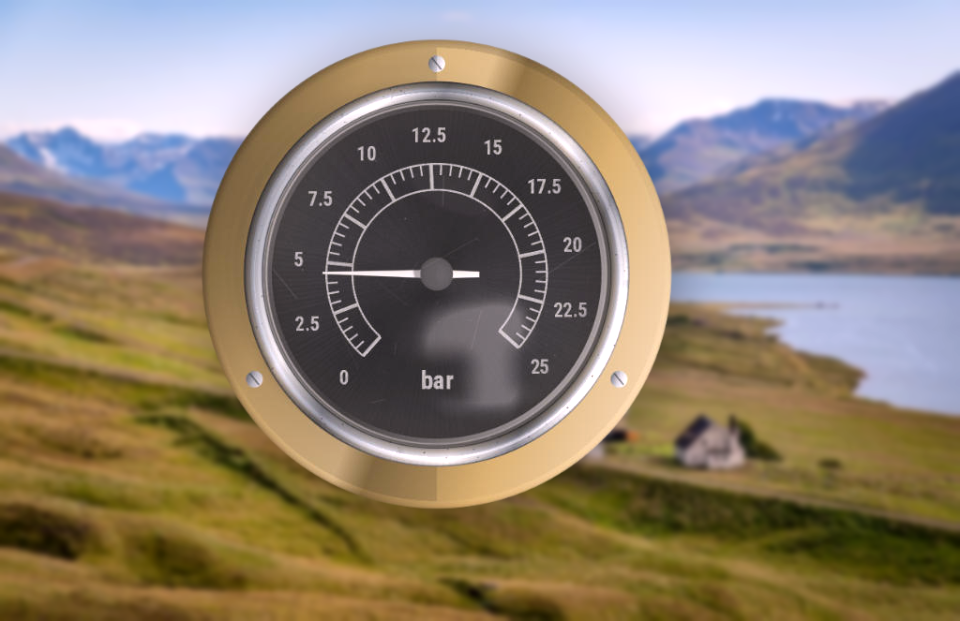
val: 4.5 bar
